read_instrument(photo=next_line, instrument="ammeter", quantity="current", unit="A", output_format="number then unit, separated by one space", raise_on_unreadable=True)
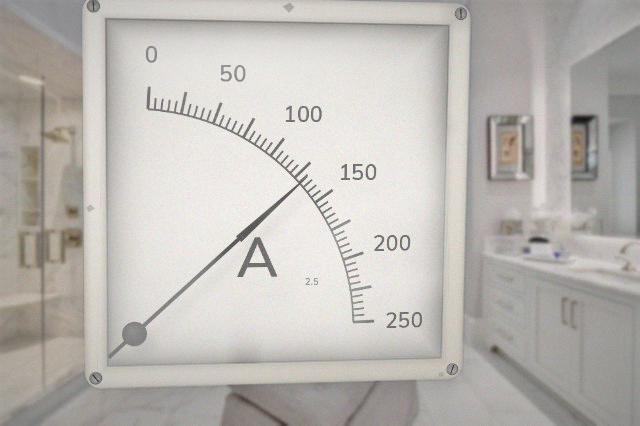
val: 130 A
